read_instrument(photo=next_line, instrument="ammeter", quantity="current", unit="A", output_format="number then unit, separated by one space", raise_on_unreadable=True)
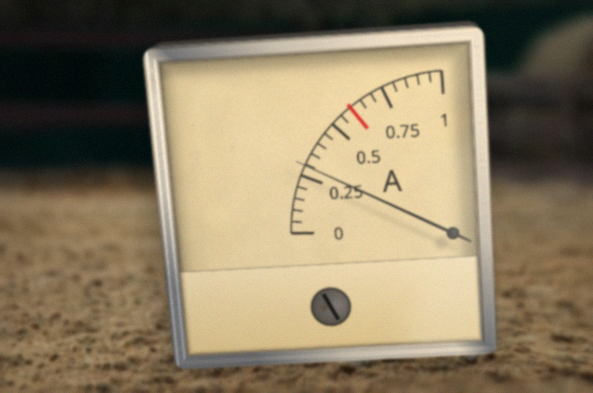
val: 0.3 A
